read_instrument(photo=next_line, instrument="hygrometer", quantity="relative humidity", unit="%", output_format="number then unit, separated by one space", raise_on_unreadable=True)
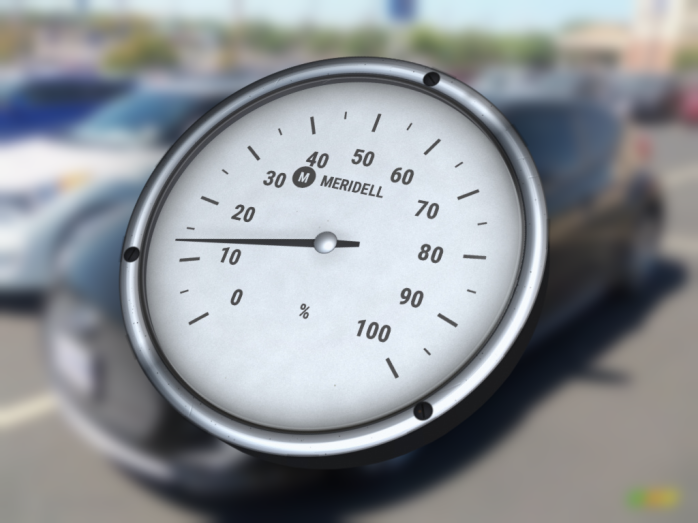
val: 12.5 %
